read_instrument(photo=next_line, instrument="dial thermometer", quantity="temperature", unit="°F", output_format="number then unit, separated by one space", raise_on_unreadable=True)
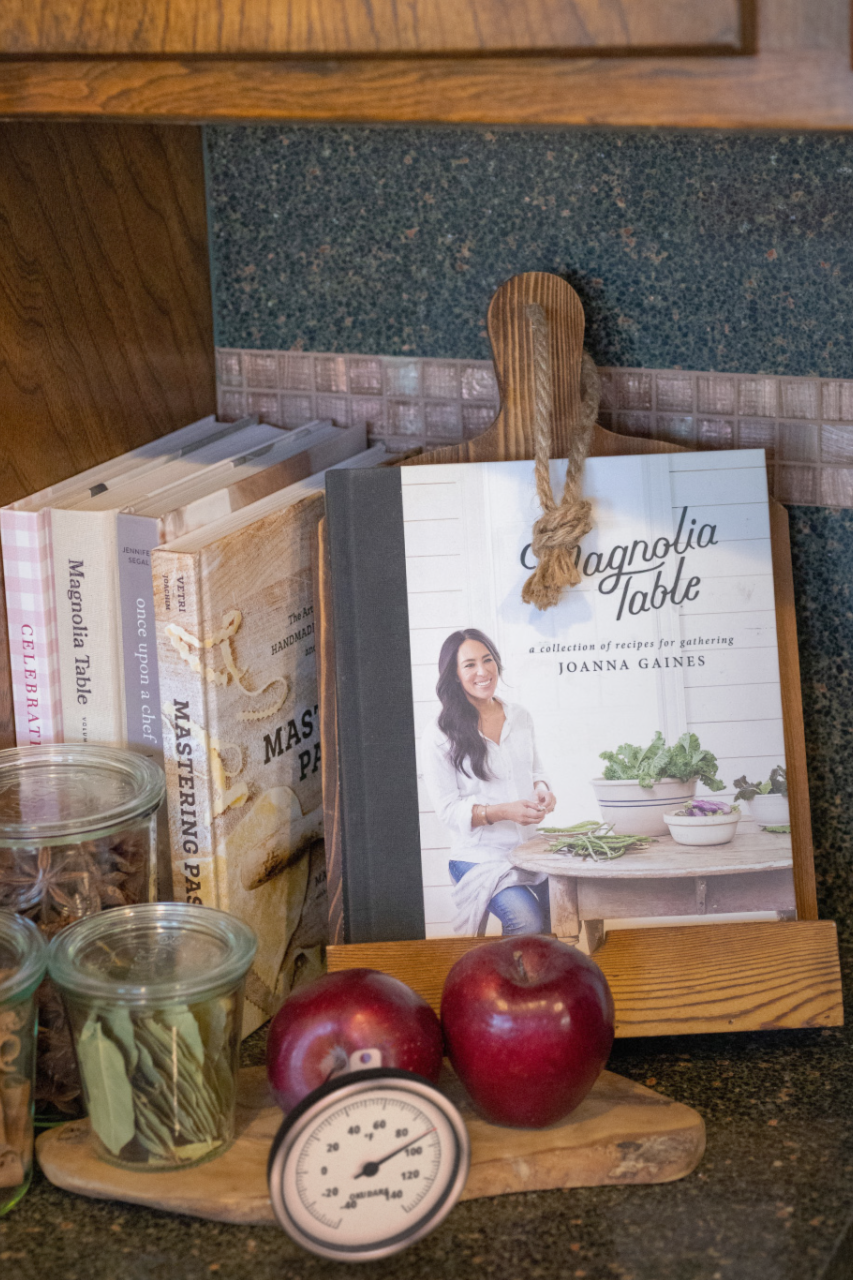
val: 90 °F
